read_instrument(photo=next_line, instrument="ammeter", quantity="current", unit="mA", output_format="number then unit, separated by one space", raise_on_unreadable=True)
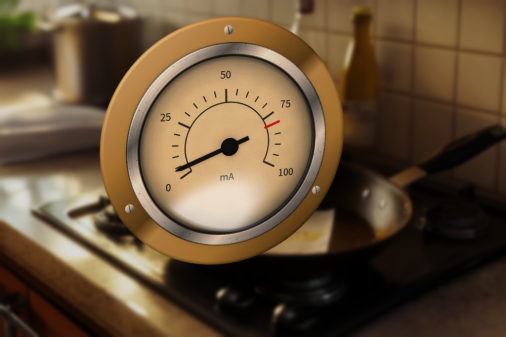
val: 5 mA
